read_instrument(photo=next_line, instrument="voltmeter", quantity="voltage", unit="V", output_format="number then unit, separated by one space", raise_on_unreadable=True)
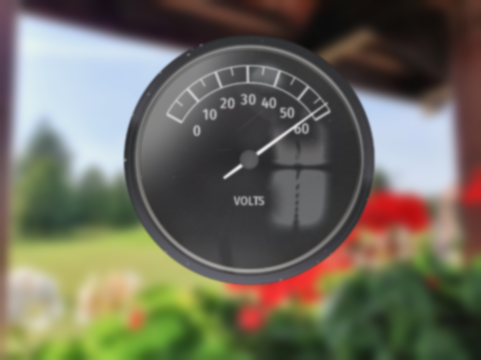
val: 57.5 V
